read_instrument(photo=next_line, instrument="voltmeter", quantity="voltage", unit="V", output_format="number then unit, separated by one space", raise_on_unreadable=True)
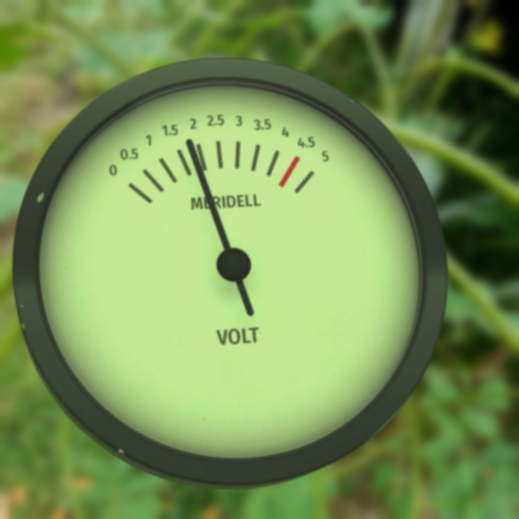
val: 1.75 V
